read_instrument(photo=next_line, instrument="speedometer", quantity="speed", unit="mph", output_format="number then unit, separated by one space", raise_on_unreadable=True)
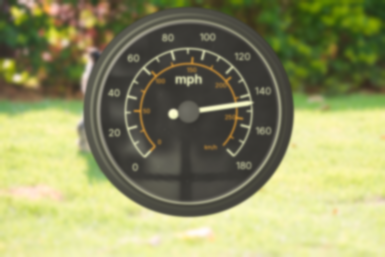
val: 145 mph
